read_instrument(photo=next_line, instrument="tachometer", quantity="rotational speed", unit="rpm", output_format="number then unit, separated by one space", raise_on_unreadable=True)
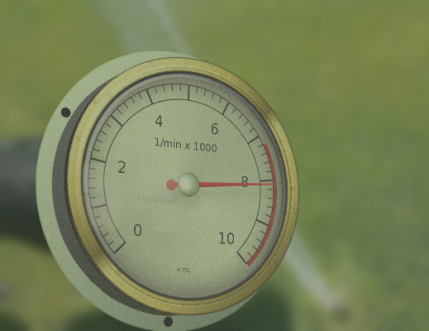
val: 8100 rpm
